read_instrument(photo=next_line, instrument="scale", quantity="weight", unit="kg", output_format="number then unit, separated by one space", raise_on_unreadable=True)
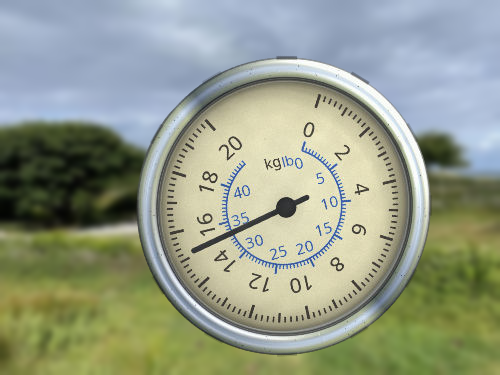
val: 15.2 kg
